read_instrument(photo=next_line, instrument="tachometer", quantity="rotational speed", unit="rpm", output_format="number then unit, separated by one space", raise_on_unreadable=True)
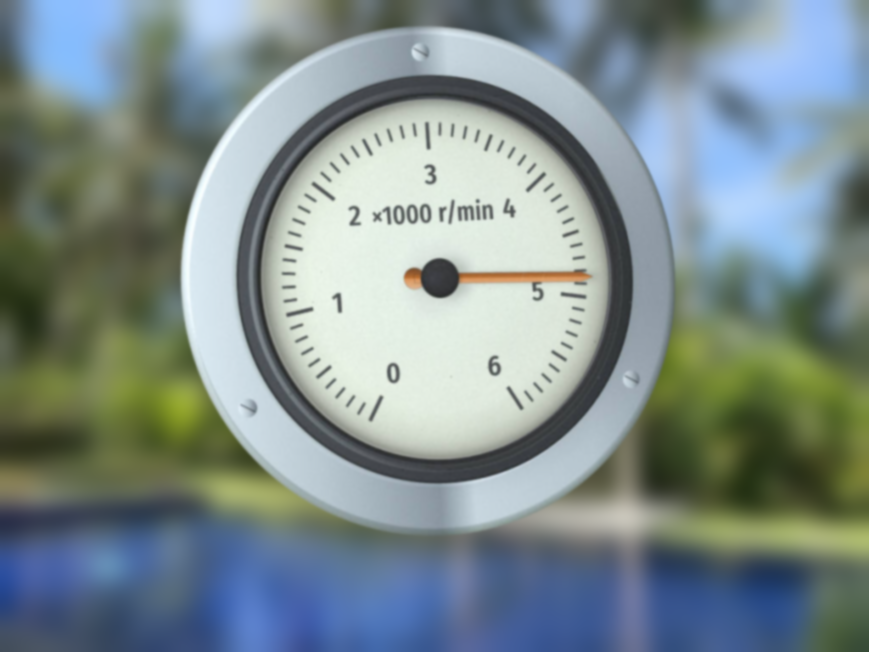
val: 4850 rpm
